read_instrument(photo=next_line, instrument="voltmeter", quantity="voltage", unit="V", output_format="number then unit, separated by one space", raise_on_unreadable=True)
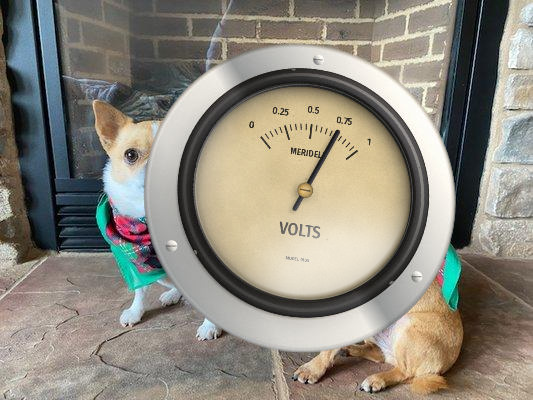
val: 0.75 V
